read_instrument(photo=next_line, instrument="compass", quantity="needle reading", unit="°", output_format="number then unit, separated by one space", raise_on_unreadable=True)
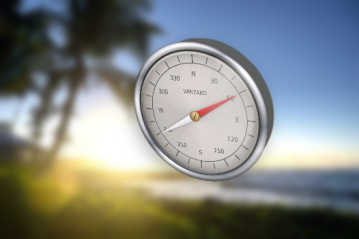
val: 60 °
